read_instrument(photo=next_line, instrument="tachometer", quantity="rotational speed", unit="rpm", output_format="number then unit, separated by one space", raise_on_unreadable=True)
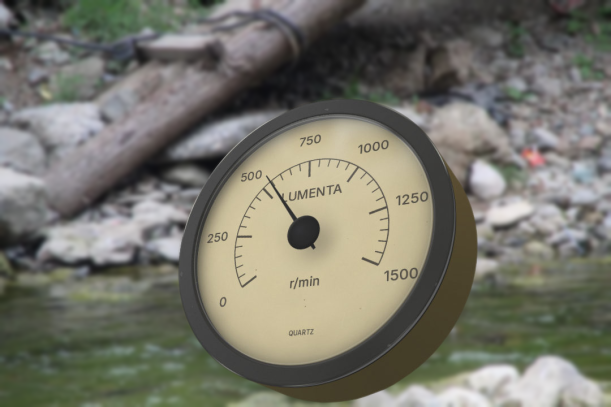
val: 550 rpm
